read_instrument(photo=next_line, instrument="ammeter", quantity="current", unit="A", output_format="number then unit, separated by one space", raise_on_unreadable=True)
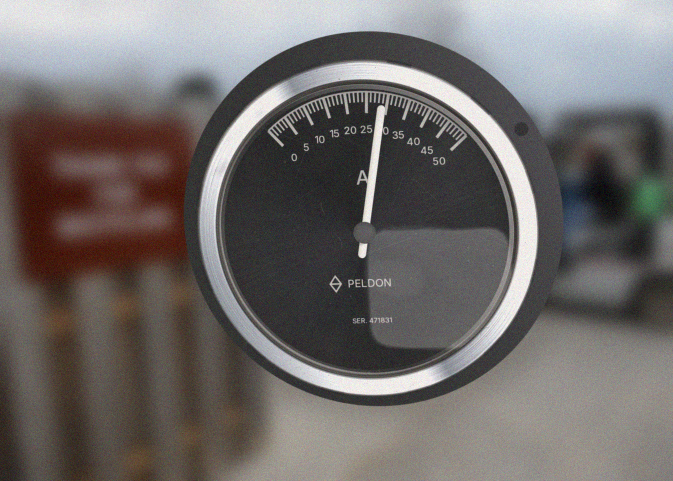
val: 29 A
